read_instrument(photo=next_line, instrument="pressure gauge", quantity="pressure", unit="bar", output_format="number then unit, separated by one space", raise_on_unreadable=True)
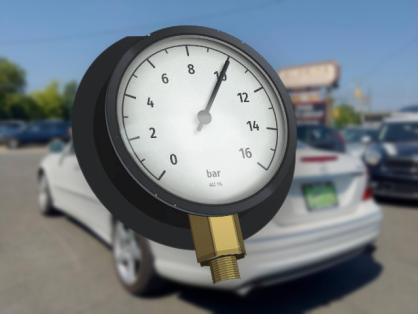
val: 10 bar
